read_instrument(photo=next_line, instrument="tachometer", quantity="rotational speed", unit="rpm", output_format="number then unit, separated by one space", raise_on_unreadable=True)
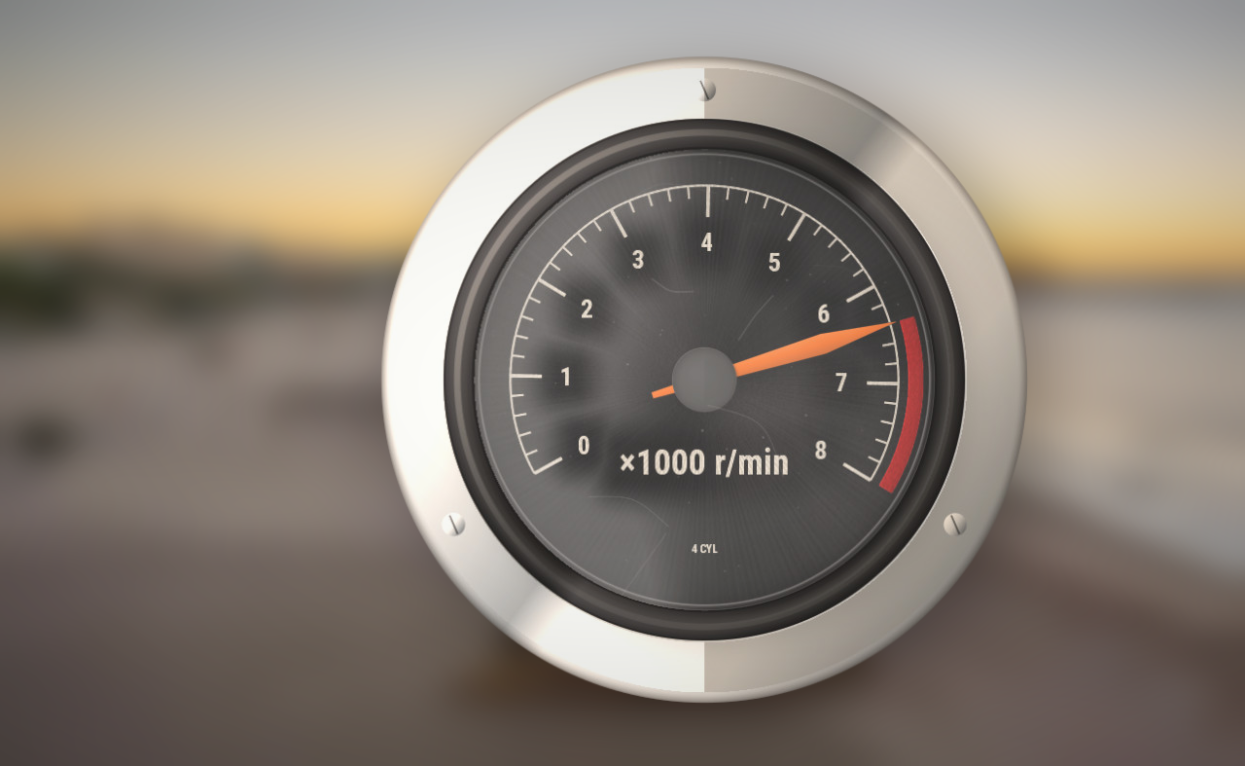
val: 6400 rpm
